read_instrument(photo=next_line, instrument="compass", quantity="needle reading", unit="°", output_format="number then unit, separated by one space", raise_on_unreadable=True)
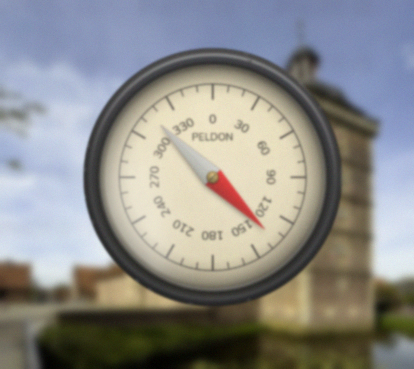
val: 135 °
